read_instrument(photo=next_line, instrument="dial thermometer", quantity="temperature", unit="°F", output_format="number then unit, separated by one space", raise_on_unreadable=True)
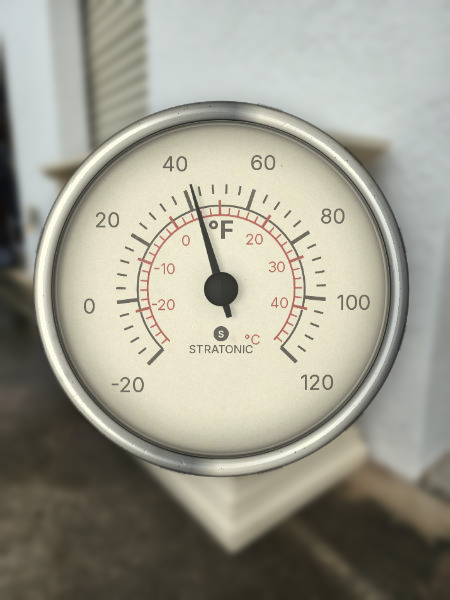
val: 42 °F
